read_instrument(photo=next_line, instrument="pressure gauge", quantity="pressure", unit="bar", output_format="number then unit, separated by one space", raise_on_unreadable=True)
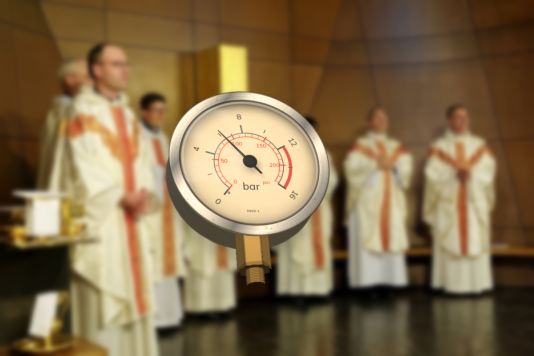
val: 6 bar
